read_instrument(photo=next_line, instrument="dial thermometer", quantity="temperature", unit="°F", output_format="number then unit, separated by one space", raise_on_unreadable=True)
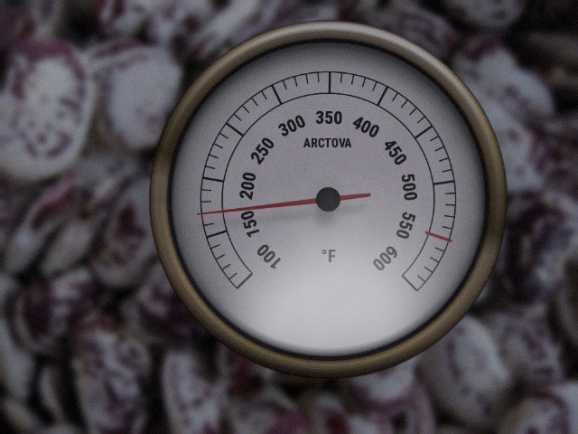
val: 170 °F
